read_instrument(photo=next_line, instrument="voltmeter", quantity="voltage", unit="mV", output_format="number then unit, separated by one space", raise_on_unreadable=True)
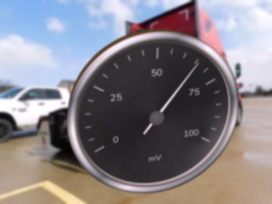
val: 65 mV
